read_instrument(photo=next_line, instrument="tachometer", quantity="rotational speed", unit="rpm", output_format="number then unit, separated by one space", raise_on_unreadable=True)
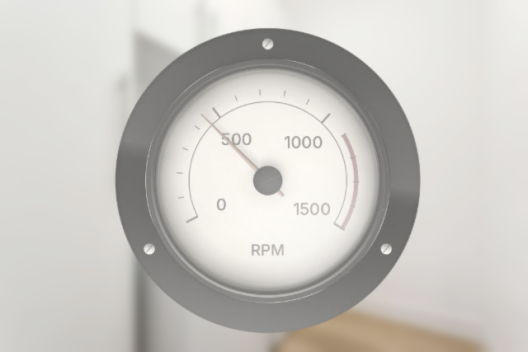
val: 450 rpm
